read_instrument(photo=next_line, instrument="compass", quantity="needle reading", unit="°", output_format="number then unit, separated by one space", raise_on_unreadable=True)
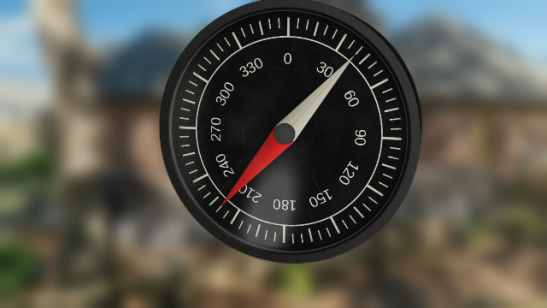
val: 220 °
